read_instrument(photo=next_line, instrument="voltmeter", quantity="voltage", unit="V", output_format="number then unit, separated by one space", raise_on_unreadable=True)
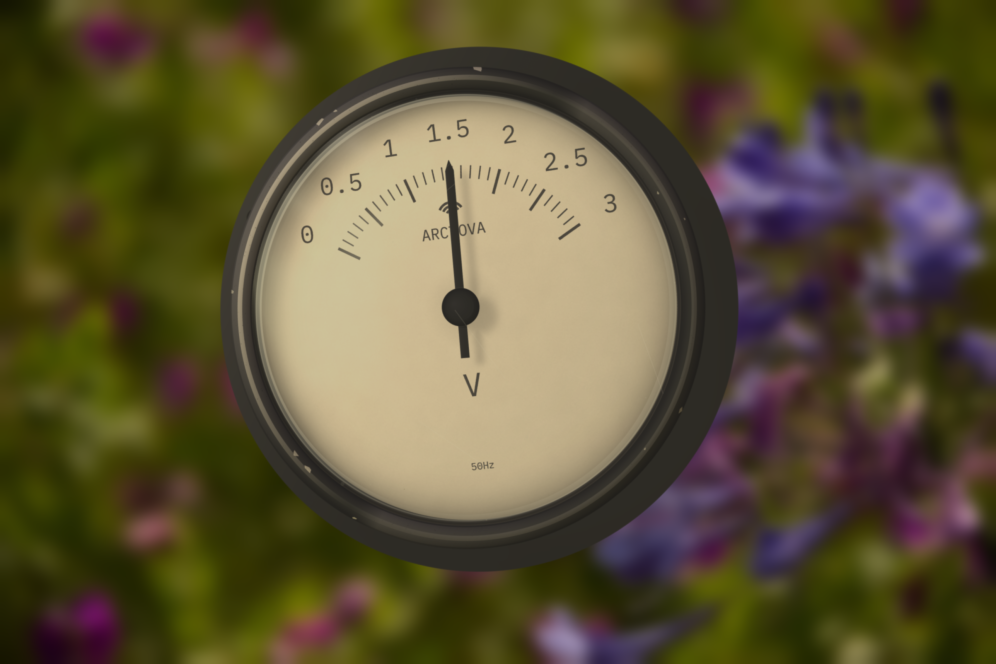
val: 1.5 V
